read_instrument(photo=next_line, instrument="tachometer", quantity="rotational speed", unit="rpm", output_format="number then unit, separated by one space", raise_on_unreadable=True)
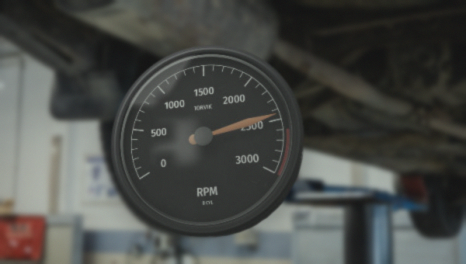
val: 2450 rpm
